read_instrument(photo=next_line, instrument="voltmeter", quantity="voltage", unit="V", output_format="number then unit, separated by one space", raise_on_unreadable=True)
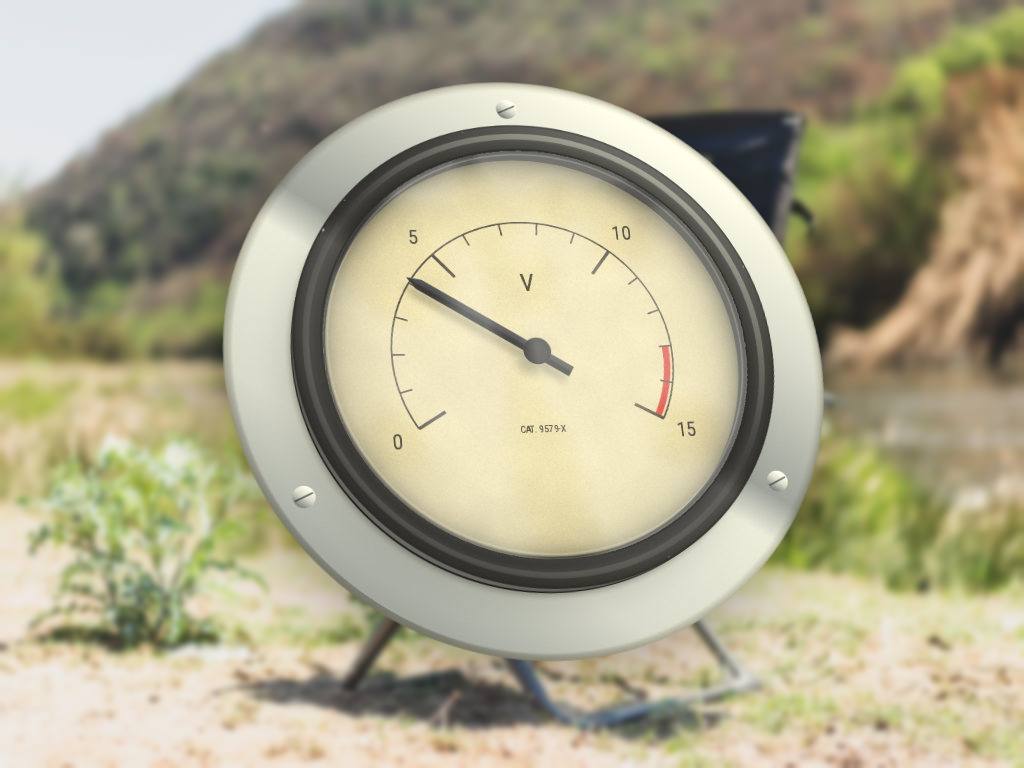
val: 4 V
